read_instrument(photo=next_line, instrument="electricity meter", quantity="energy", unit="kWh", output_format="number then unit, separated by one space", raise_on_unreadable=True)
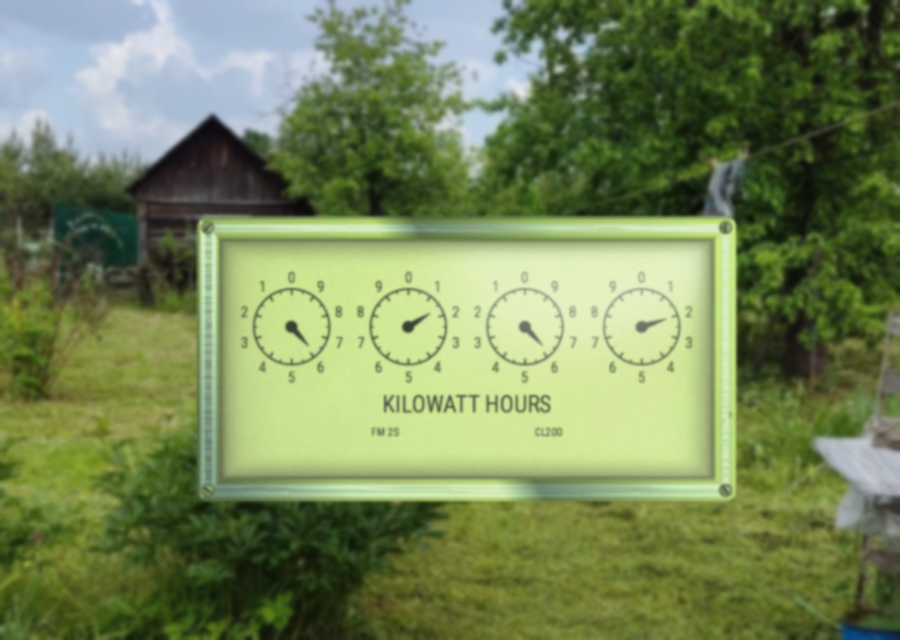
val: 6162 kWh
